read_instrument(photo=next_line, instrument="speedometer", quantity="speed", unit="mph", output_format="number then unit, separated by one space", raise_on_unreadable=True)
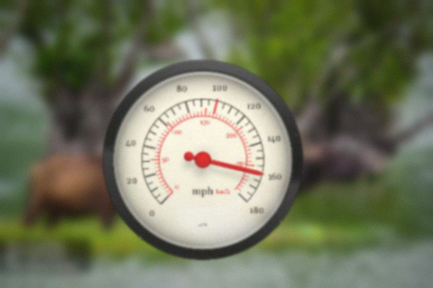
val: 160 mph
